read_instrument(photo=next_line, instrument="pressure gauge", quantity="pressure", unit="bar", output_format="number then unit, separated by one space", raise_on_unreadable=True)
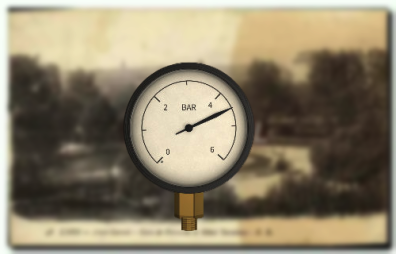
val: 4.5 bar
